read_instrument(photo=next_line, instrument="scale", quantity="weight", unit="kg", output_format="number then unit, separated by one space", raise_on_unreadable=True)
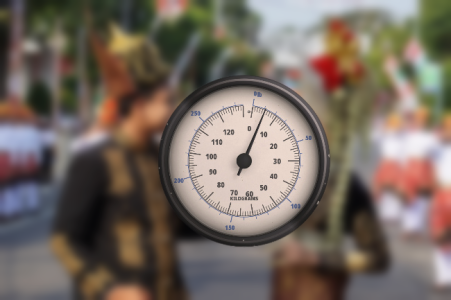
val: 5 kg
